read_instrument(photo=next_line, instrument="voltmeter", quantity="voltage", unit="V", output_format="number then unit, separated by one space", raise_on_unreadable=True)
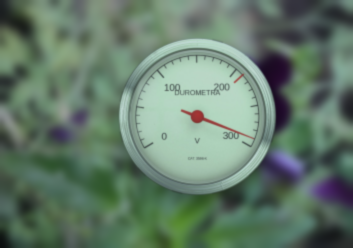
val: 290 V
